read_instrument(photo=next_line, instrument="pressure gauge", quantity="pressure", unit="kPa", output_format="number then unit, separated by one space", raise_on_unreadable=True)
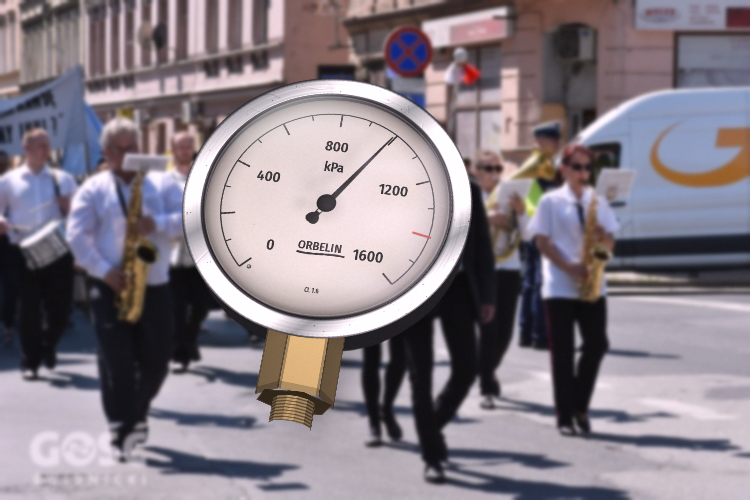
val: 1000 kPa
